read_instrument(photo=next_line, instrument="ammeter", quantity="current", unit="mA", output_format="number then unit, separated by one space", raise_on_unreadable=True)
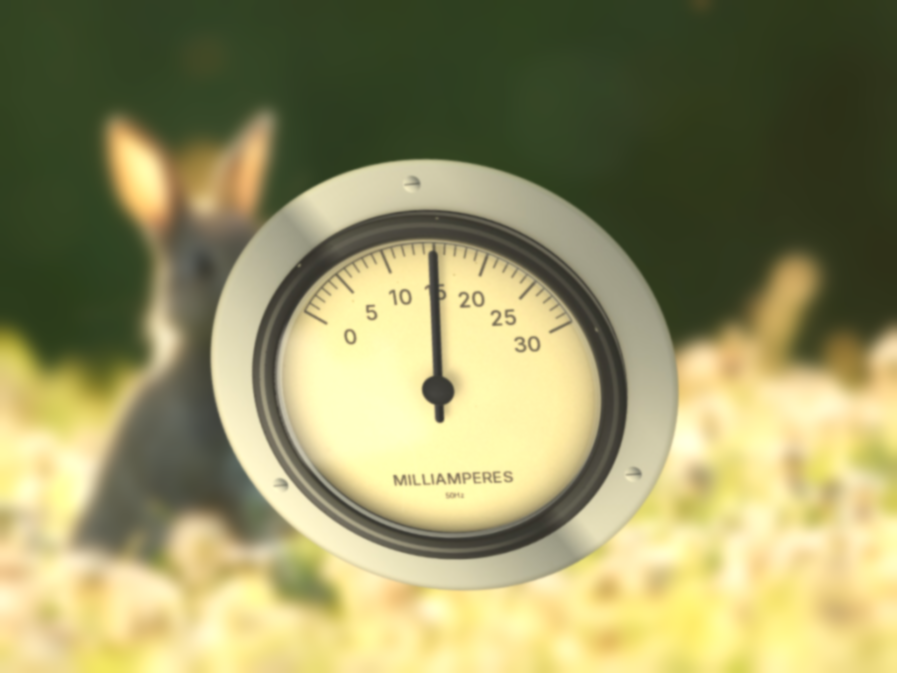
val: 15 mA
